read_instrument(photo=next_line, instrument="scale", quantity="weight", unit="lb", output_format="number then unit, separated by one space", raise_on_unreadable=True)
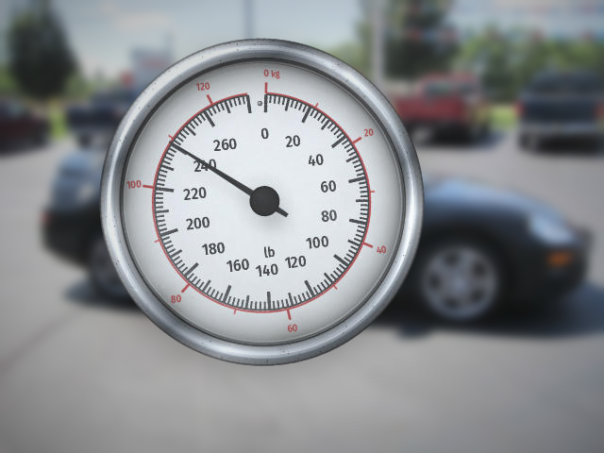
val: 240 lb
